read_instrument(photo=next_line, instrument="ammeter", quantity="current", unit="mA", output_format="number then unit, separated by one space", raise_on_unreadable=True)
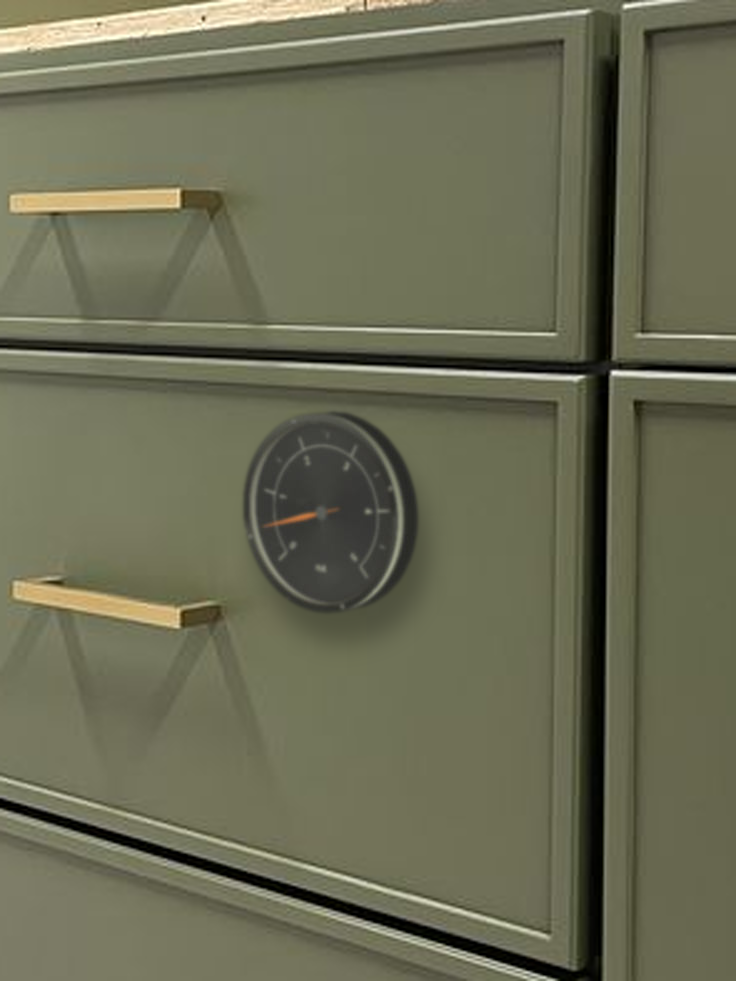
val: 0.5 mA
